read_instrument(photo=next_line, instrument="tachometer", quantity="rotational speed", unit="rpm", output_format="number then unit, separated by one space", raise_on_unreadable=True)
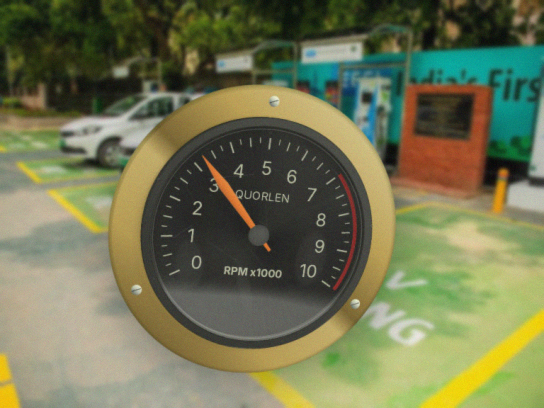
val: 3250 rpm
